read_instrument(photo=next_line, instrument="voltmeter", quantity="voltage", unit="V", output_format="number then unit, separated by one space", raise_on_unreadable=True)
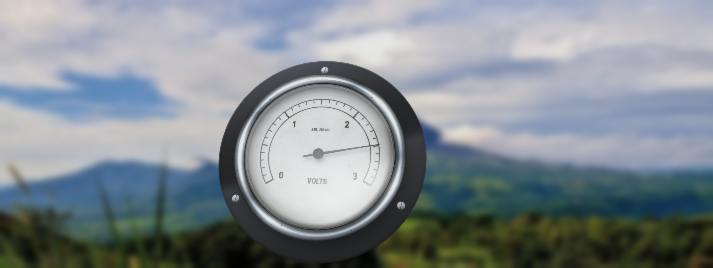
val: 2.5 V
